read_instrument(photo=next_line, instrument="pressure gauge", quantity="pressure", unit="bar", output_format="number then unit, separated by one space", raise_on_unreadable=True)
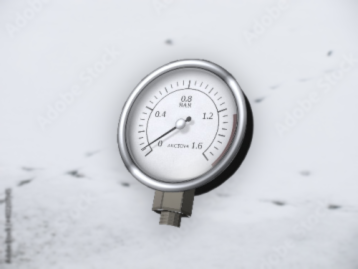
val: 0.05 bar
